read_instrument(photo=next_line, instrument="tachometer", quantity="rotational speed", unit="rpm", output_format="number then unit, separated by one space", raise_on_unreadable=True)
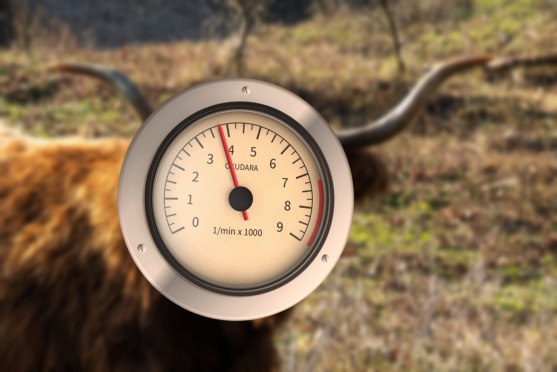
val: 3750 rpm
